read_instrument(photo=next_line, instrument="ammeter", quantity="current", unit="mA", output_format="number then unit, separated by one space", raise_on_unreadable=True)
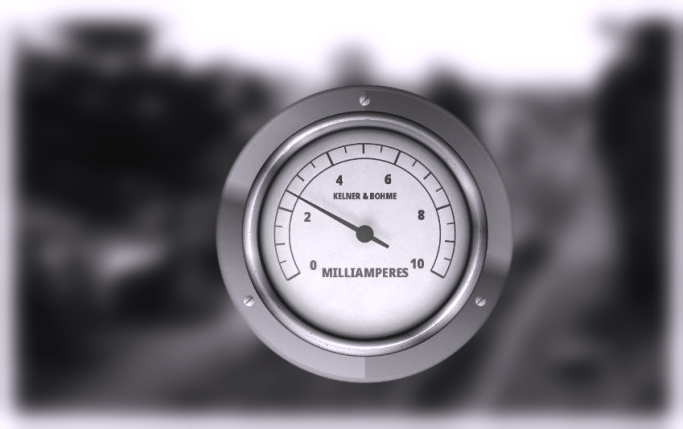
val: 2.5 mA
